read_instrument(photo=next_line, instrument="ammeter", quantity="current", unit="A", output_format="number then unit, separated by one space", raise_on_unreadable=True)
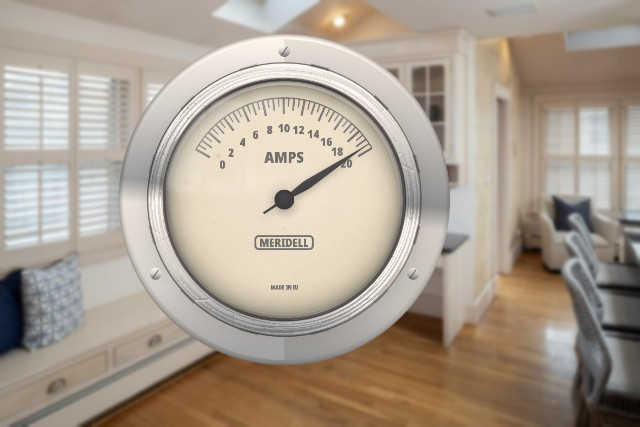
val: 19.5 A
